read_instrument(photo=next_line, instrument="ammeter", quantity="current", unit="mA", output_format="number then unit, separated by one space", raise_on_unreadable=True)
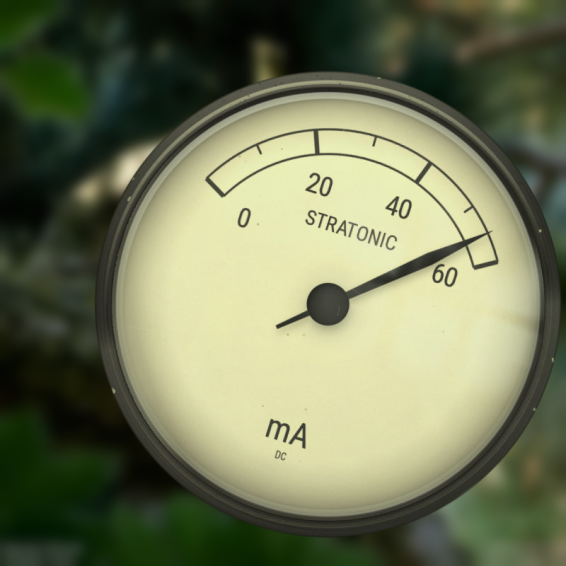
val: 55 mA
